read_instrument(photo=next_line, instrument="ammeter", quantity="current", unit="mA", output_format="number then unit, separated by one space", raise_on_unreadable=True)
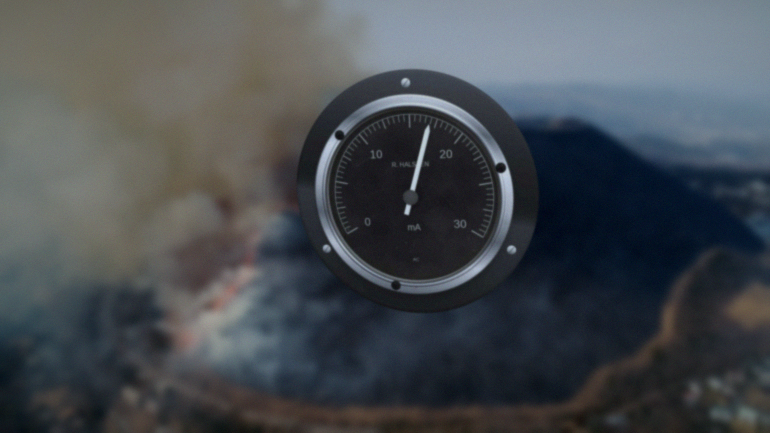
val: 17 mA
